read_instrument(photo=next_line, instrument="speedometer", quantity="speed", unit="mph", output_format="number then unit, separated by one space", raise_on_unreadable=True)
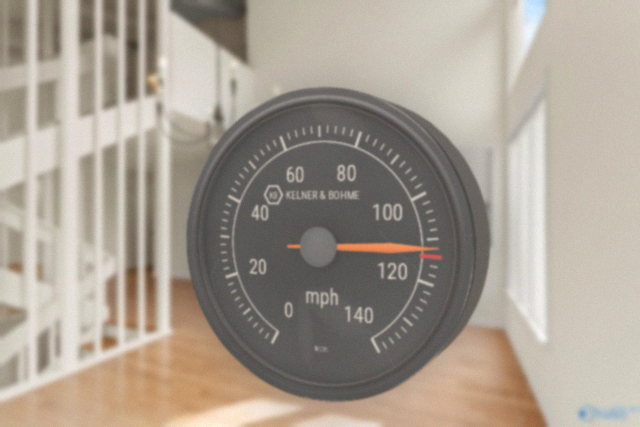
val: 112 mph
